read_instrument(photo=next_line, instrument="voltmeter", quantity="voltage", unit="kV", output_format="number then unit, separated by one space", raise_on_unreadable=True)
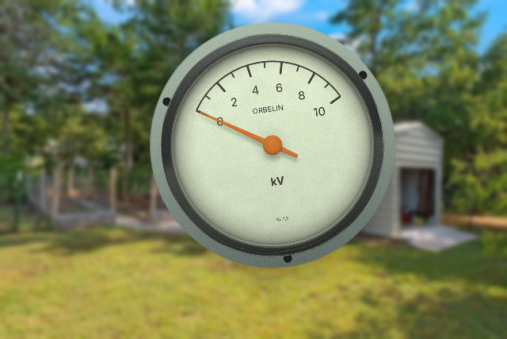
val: 0 kV
